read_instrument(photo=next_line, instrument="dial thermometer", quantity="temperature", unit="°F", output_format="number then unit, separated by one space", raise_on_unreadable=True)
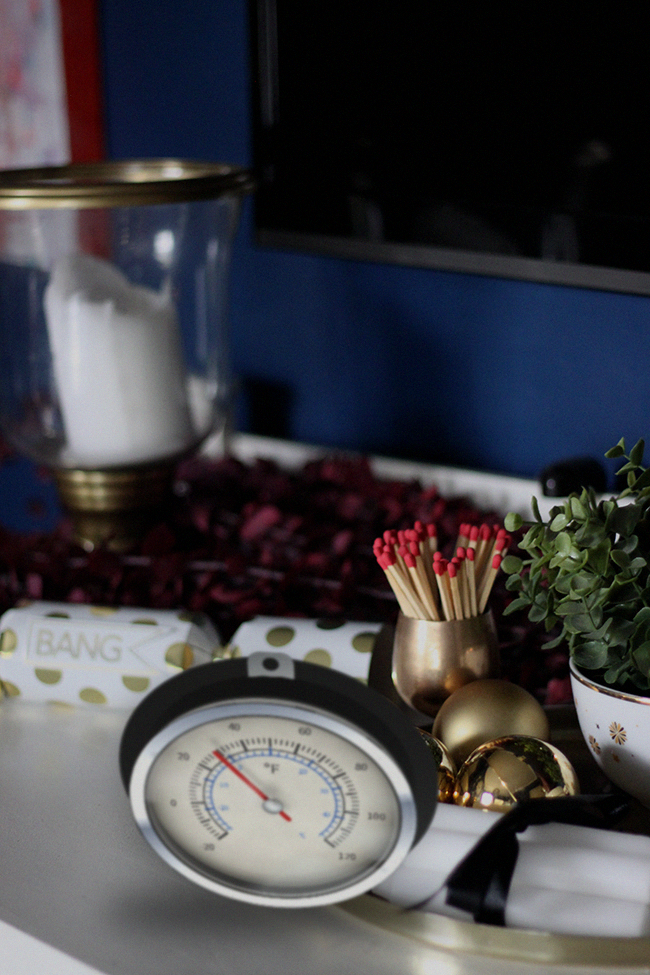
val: 30 °F
